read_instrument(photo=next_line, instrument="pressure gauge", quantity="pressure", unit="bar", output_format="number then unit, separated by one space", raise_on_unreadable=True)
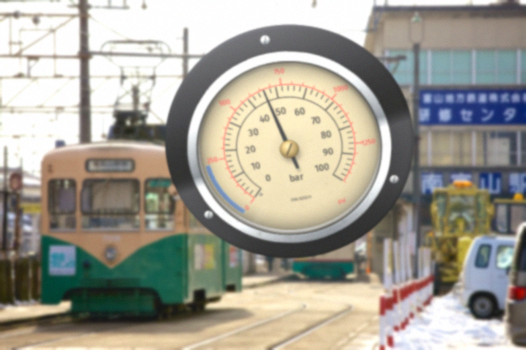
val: 46 bar
